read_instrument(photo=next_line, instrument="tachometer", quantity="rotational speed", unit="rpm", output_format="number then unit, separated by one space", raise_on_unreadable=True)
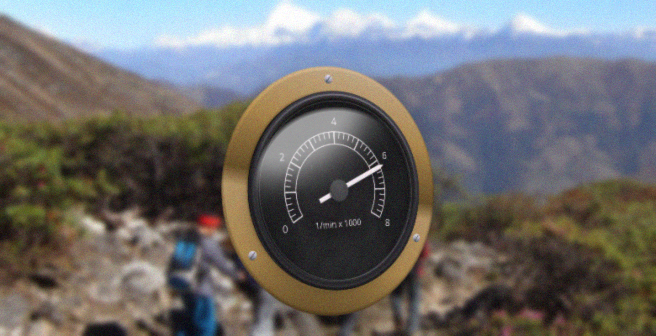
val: 6200 rpm
